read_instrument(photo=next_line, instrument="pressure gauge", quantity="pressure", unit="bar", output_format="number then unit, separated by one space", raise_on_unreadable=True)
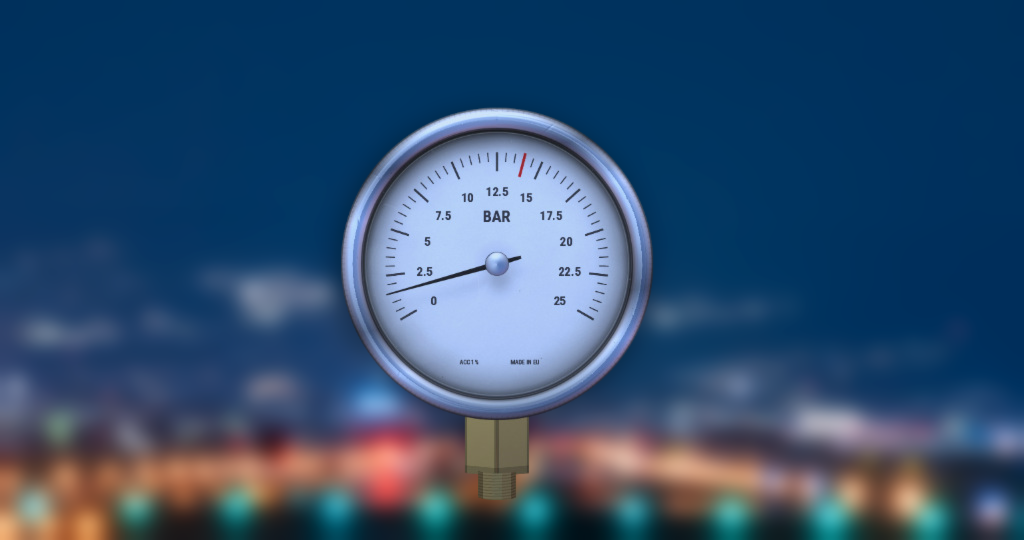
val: 1.5 bar
